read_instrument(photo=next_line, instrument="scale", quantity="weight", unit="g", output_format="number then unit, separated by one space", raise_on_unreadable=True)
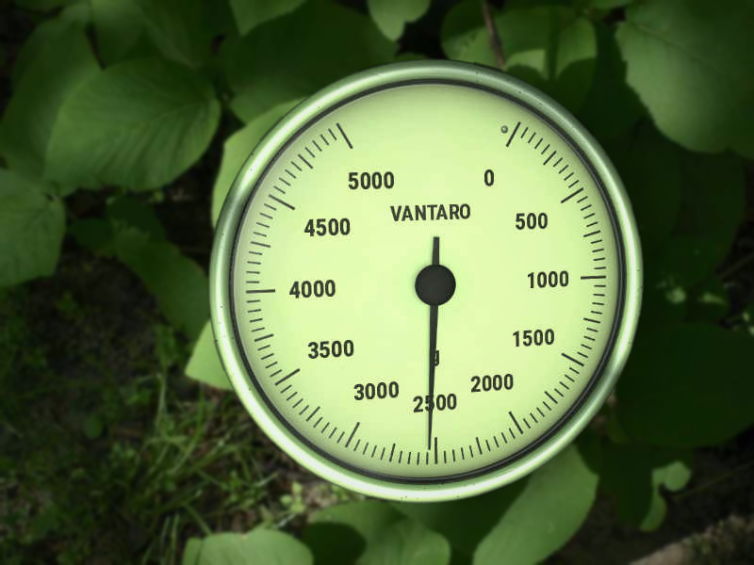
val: 2550 g
